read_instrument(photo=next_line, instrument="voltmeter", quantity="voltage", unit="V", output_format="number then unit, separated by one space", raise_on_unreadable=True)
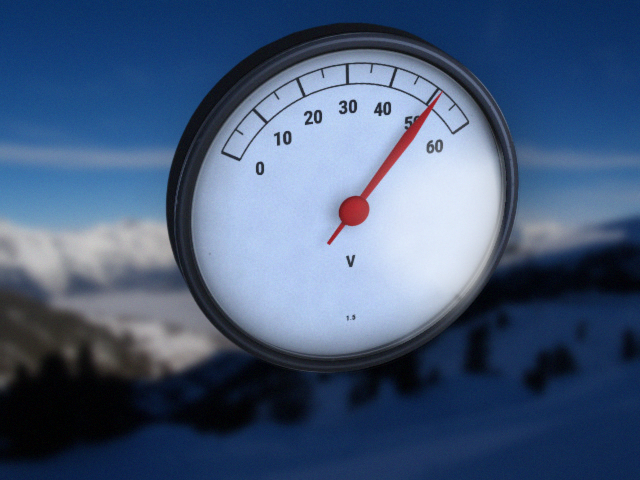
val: 50 V
